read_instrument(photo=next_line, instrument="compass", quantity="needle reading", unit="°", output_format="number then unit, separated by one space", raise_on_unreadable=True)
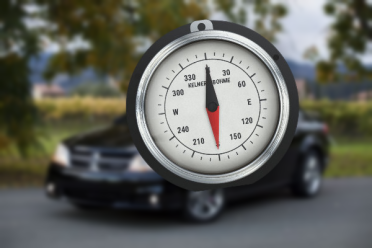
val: 180 °
